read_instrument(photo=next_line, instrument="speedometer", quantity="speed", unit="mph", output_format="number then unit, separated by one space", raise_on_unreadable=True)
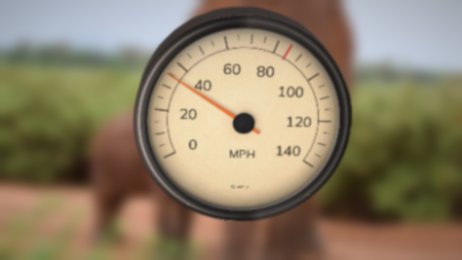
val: 35 mph
